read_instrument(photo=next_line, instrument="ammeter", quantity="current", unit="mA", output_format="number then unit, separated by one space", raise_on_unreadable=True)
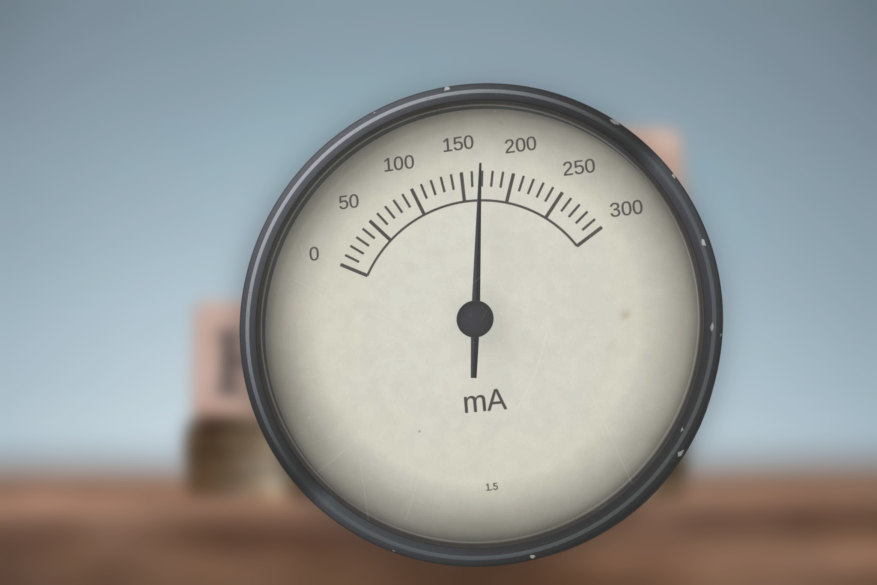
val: 170 mA
